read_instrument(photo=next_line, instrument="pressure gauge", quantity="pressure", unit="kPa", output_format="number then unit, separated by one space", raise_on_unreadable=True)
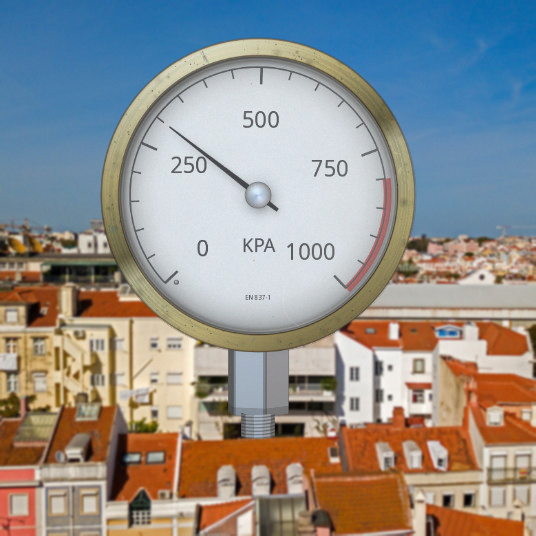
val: 300 kPa
